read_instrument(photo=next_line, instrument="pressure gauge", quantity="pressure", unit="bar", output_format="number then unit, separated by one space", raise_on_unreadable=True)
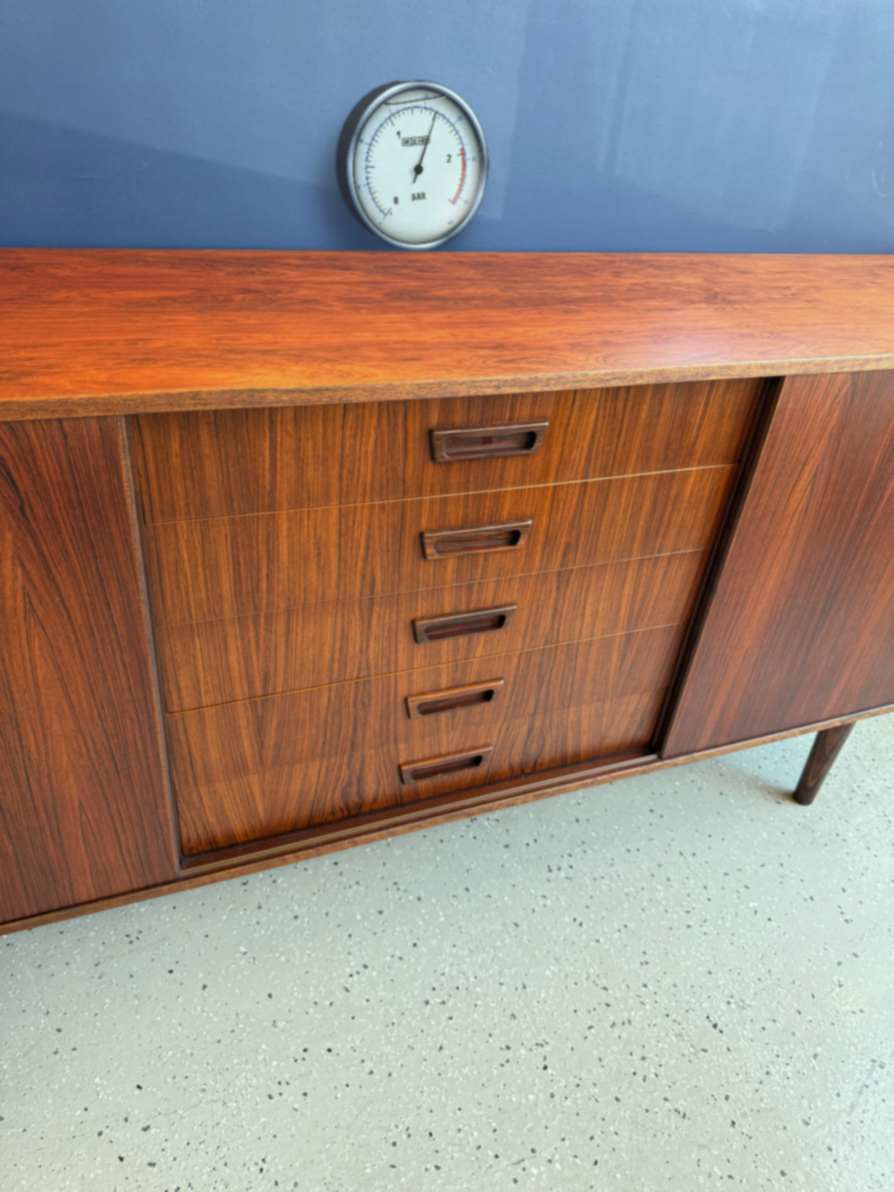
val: 1.5 bar
